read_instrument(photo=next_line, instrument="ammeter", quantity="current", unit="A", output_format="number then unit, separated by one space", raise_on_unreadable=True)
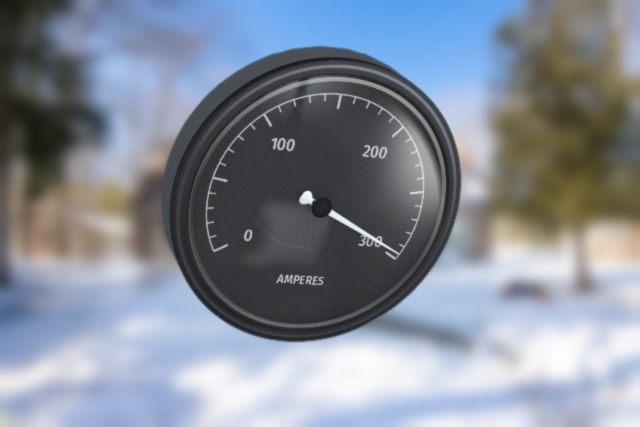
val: 295 A
